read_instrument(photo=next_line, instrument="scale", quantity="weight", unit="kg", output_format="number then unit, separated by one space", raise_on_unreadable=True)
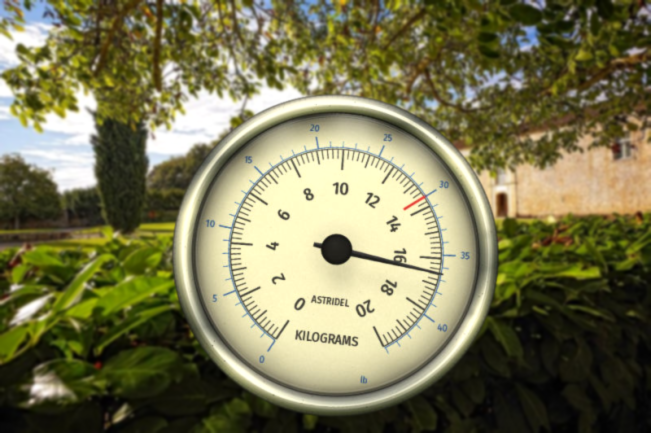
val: 16.6 kg
